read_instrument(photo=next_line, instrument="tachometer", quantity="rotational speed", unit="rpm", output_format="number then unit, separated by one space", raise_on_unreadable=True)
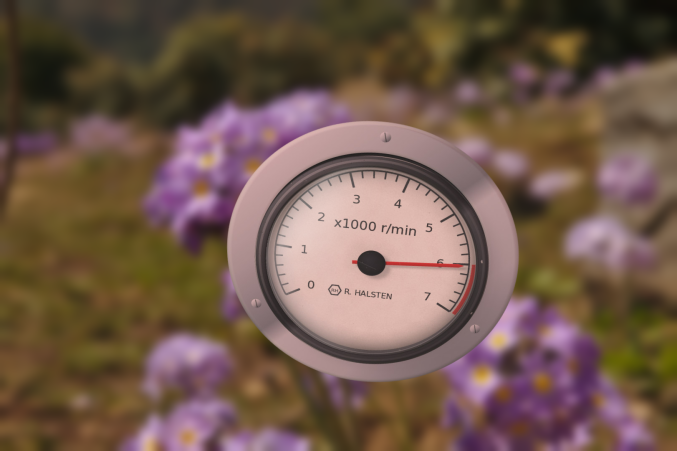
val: 6000 rpm
